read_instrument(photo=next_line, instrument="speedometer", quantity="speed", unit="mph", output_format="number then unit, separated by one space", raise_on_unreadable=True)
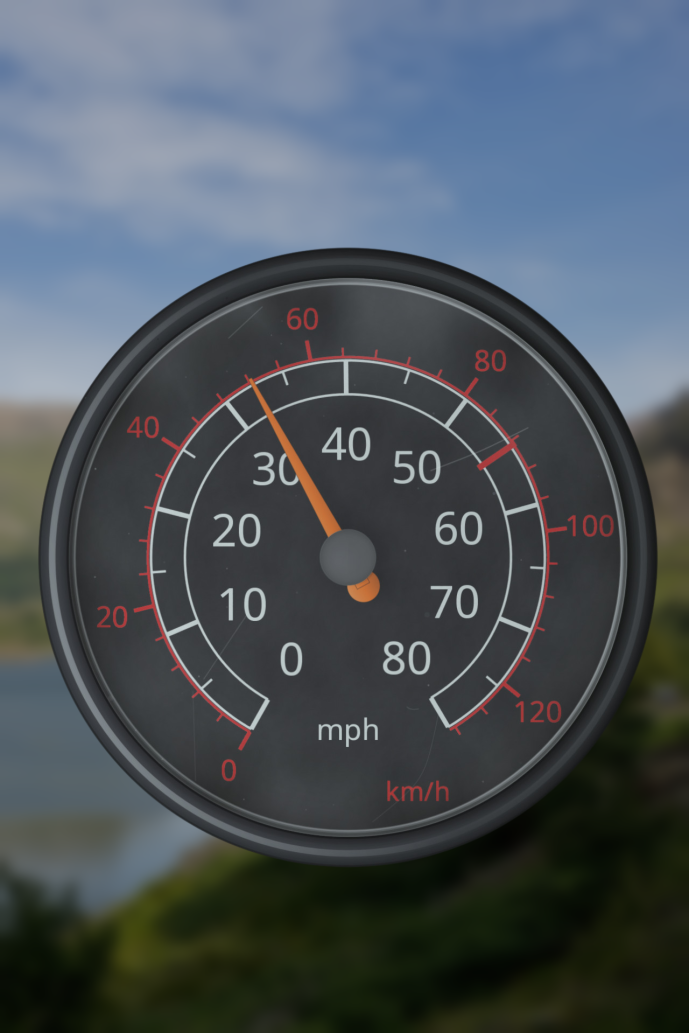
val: 32.5 mph
